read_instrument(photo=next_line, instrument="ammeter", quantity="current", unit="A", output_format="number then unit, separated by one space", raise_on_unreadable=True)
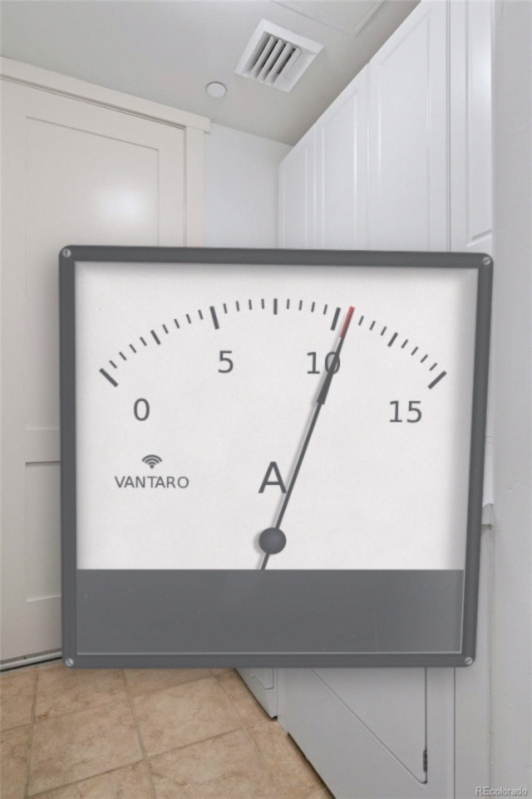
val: 10.5 A
